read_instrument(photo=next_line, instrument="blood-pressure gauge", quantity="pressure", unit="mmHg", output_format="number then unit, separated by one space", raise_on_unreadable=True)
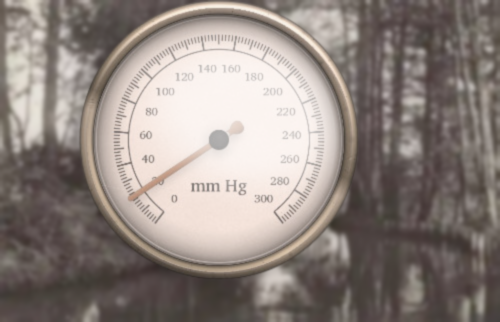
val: 20 mmHg
